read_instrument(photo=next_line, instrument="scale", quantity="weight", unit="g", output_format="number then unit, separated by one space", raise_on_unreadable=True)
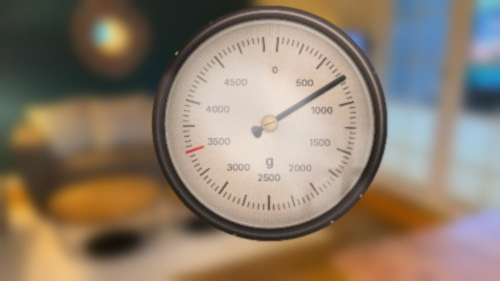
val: 750 g
